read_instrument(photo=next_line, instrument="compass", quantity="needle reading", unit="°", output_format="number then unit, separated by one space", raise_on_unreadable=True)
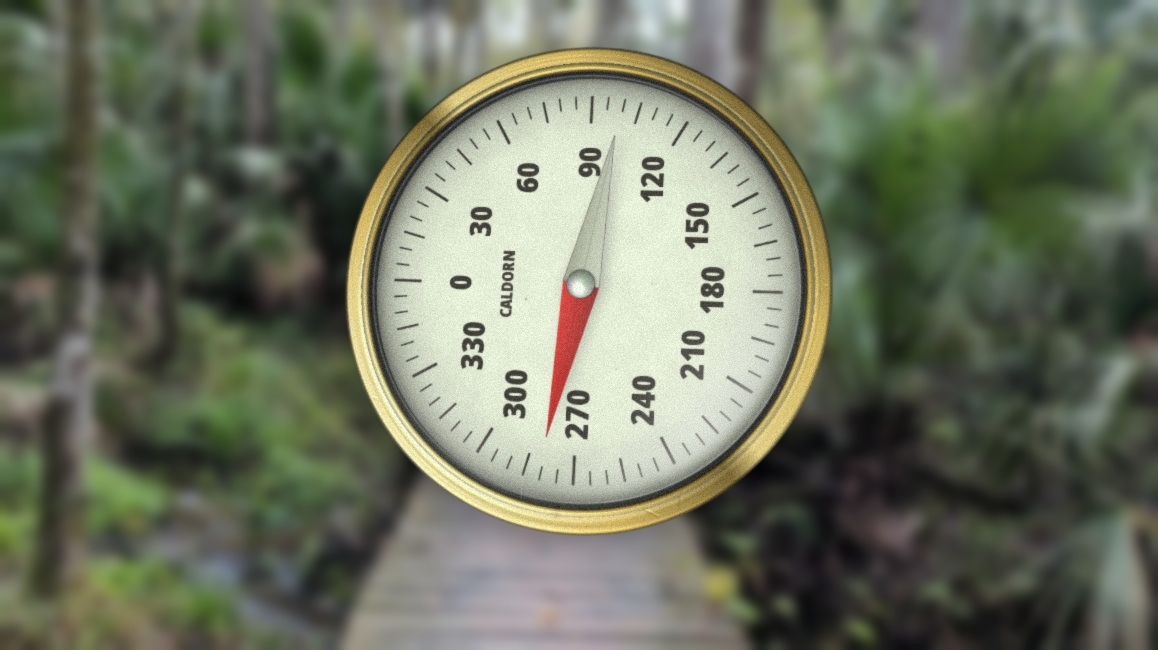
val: 280 °
